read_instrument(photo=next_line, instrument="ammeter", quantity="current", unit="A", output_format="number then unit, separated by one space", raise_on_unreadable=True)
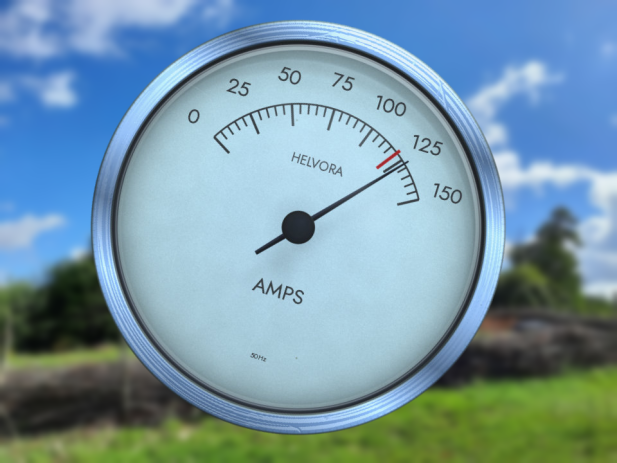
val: 127.5 A
